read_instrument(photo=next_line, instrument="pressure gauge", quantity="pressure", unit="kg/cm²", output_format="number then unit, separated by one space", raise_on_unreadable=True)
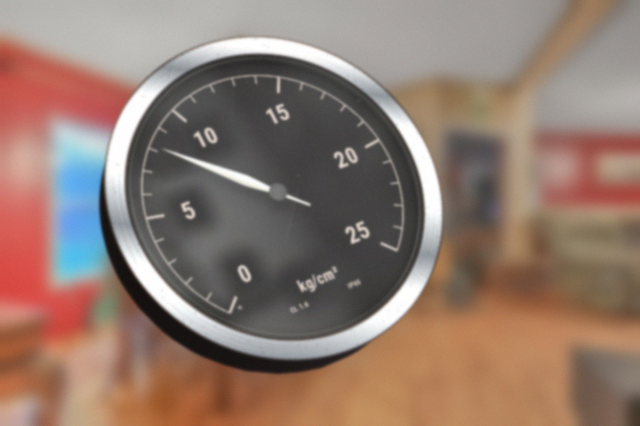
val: 8 kg/cm²
